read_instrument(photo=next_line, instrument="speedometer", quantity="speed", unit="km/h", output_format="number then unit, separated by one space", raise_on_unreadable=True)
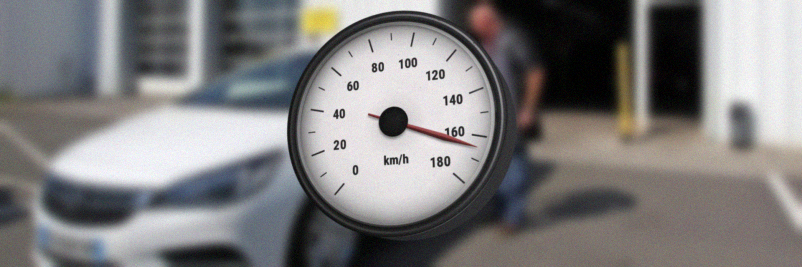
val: 165 km/h
